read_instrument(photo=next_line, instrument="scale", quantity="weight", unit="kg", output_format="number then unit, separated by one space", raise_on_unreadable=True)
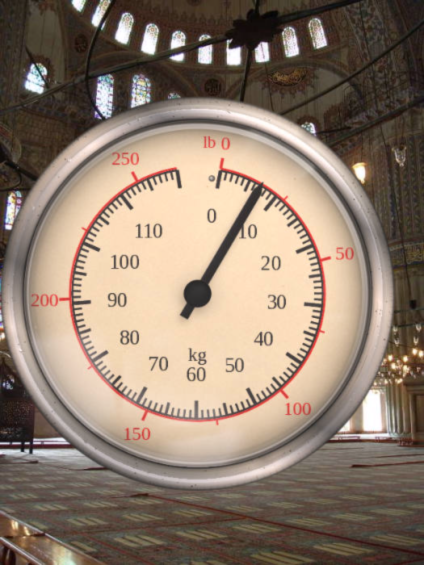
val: 7 kg
